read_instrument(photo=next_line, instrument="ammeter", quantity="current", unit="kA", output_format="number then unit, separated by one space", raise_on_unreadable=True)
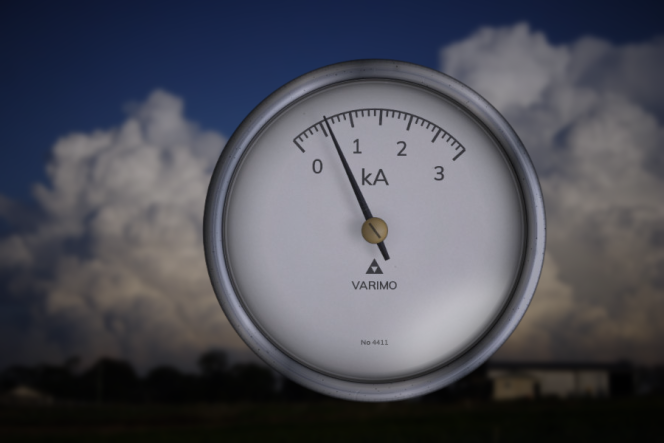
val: 0.6 kA
